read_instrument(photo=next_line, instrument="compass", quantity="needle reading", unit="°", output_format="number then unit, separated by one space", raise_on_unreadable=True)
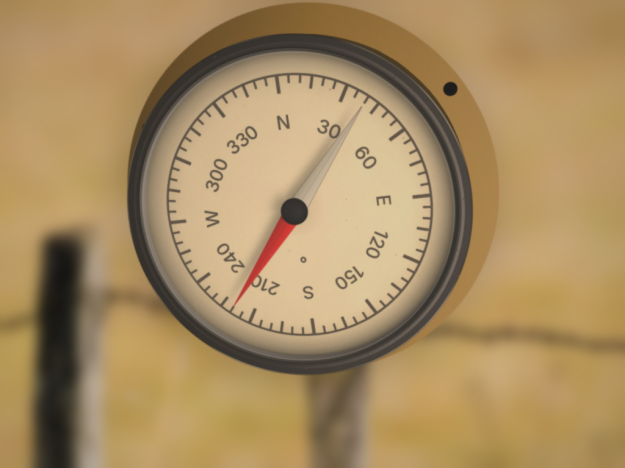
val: 220 °
